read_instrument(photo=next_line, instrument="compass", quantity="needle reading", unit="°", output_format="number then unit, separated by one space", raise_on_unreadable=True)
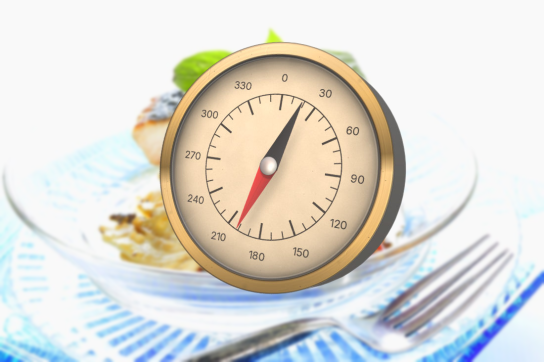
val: 200 °
